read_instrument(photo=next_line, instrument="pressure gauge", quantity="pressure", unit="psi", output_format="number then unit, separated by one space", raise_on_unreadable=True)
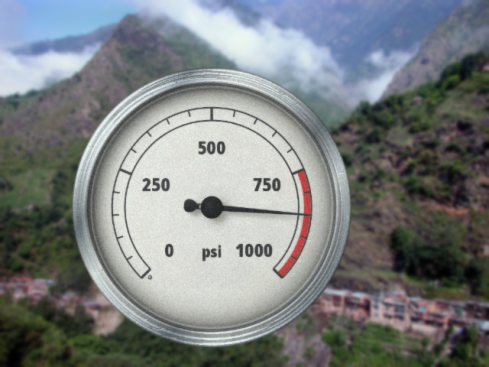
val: 850 psi
